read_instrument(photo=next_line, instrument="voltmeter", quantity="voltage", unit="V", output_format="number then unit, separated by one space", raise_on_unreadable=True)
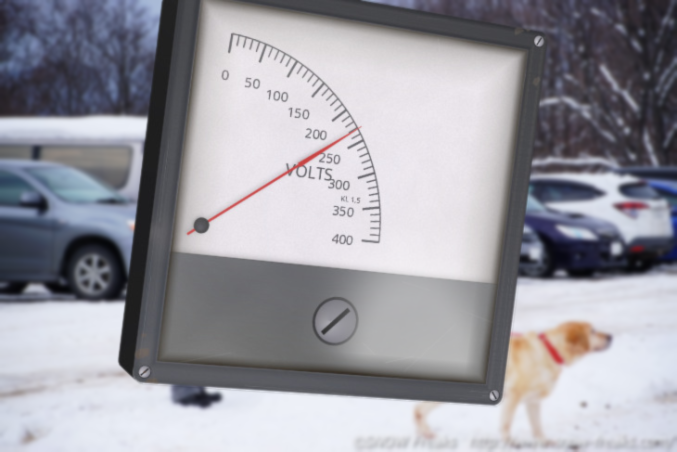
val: 230 V
